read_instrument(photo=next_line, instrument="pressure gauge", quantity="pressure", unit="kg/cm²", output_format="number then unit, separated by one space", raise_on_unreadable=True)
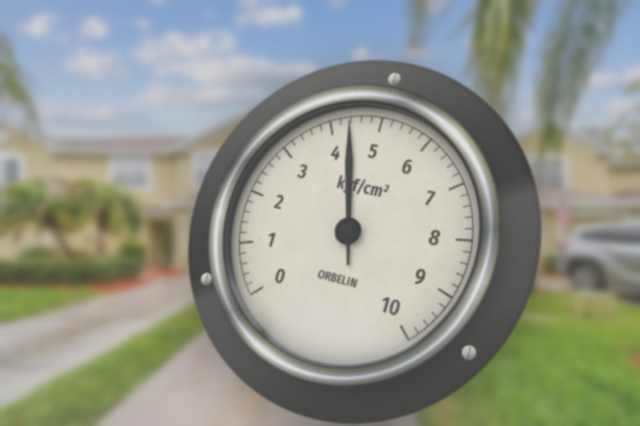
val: 4.4 kg/cm²
